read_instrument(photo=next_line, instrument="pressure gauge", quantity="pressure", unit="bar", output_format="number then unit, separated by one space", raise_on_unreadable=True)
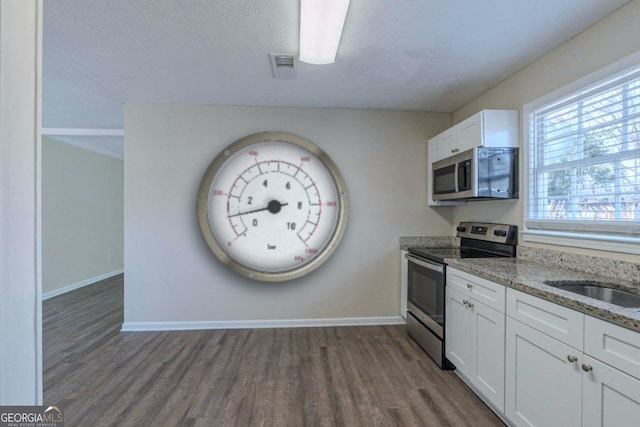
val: 1 bar
